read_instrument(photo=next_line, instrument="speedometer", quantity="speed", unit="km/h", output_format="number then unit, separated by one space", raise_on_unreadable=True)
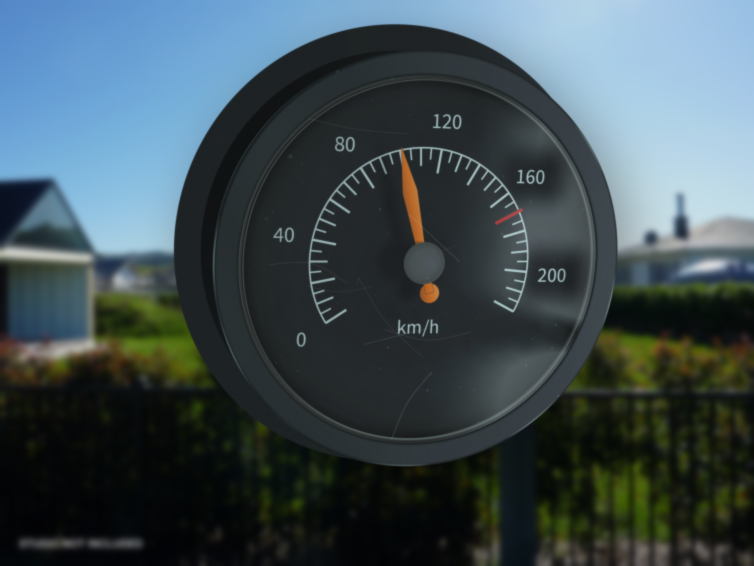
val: 100 km/h
